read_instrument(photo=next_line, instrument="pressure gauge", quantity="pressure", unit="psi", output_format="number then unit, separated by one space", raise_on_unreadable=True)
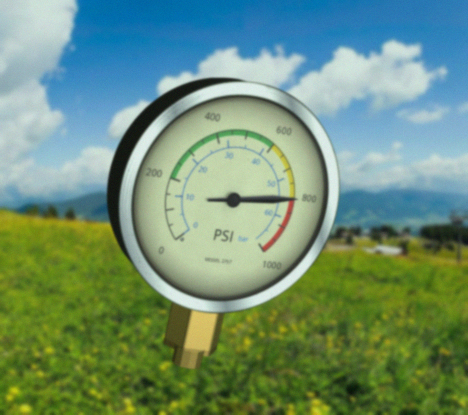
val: 800 psi
